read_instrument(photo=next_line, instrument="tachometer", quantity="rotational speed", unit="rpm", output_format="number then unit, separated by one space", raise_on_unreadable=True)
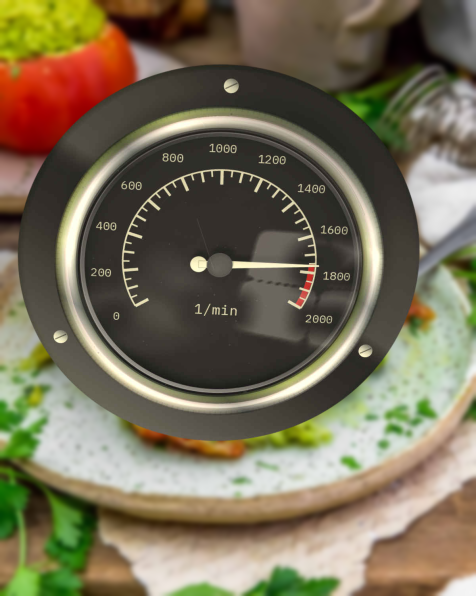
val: 1750 rpm
